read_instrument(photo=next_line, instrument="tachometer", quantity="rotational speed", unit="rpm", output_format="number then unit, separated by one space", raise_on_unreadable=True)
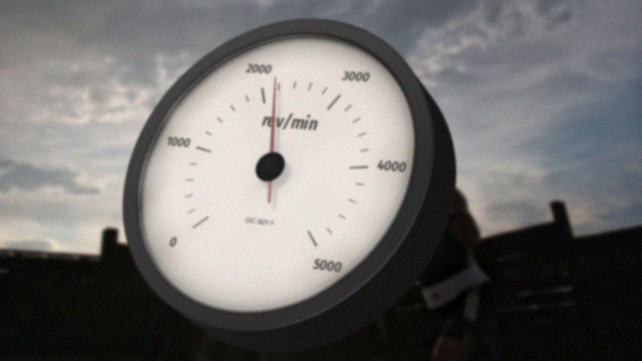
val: 2200 rpm
